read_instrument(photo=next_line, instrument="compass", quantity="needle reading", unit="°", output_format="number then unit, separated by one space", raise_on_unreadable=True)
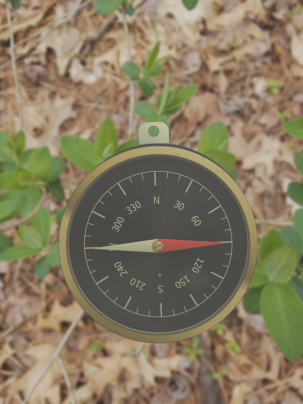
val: 90 °
